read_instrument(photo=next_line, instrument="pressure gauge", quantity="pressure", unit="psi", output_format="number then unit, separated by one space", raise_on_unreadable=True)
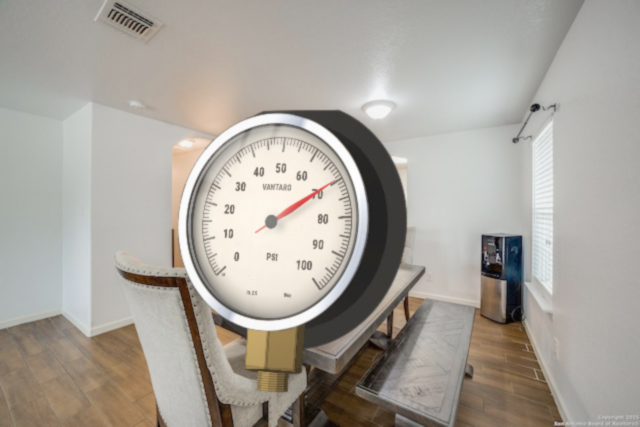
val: 70 psi
